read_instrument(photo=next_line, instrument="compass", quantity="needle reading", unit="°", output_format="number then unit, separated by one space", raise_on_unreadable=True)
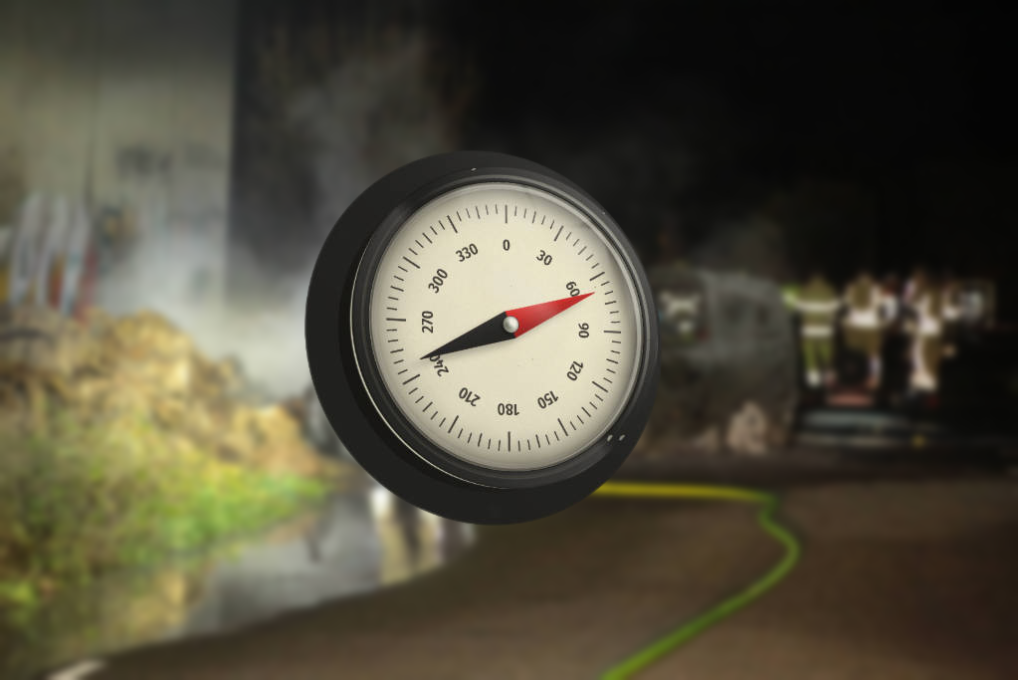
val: 67.5 °
